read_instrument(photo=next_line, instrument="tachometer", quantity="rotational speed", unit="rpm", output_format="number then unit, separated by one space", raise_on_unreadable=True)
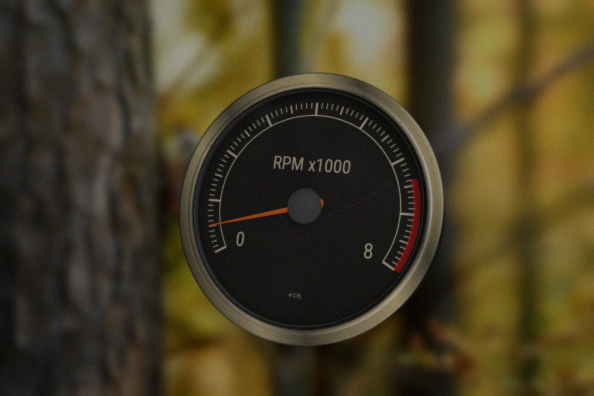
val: 500 rpm
